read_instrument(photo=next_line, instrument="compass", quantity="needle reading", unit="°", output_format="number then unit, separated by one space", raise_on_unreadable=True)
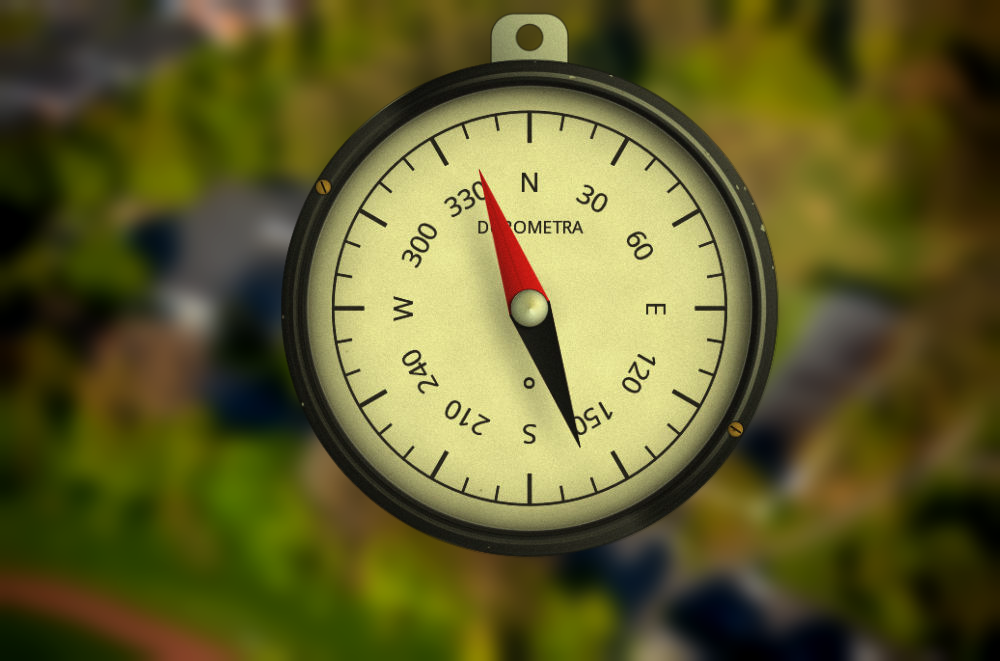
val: 340 °
